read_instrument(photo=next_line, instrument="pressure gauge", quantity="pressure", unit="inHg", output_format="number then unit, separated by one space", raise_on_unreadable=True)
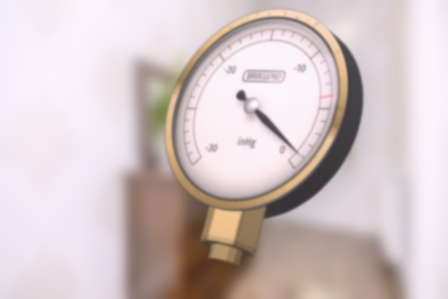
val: -1 inHg
